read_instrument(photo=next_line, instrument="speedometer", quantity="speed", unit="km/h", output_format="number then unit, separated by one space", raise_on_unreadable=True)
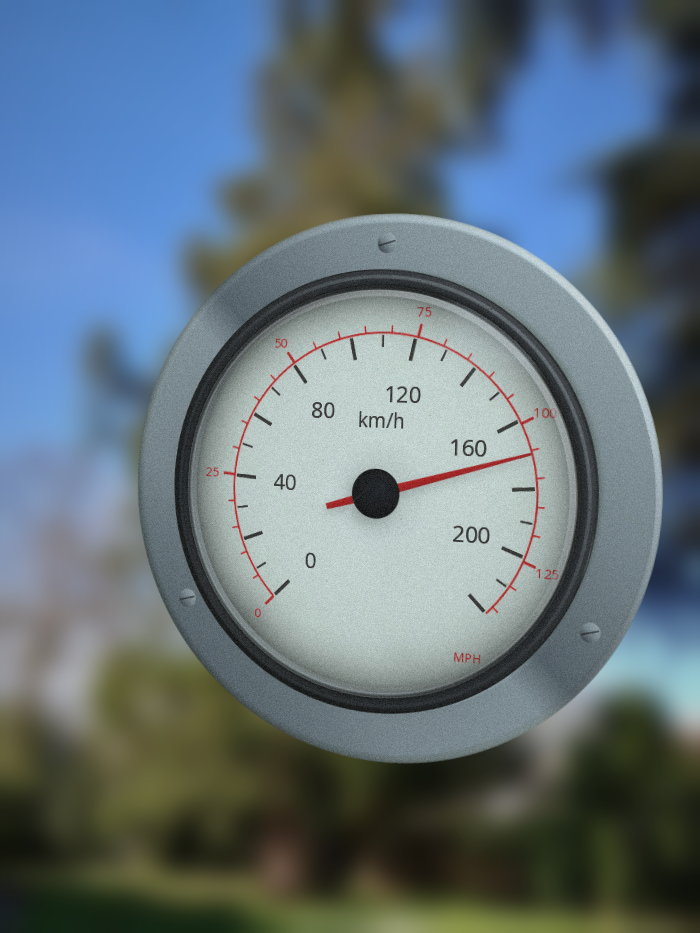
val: 170 km/h
